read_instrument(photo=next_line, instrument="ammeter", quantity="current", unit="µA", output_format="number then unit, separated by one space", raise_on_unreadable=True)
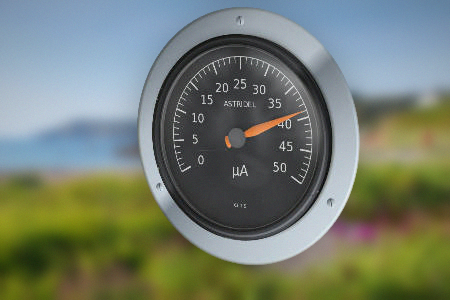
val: 39 µA
